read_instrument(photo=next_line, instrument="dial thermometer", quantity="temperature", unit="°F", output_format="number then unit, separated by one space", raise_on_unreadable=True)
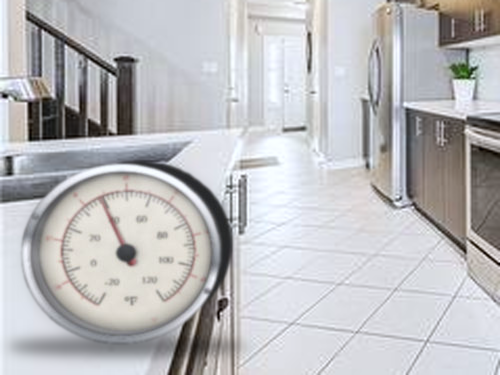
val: 40 °F
